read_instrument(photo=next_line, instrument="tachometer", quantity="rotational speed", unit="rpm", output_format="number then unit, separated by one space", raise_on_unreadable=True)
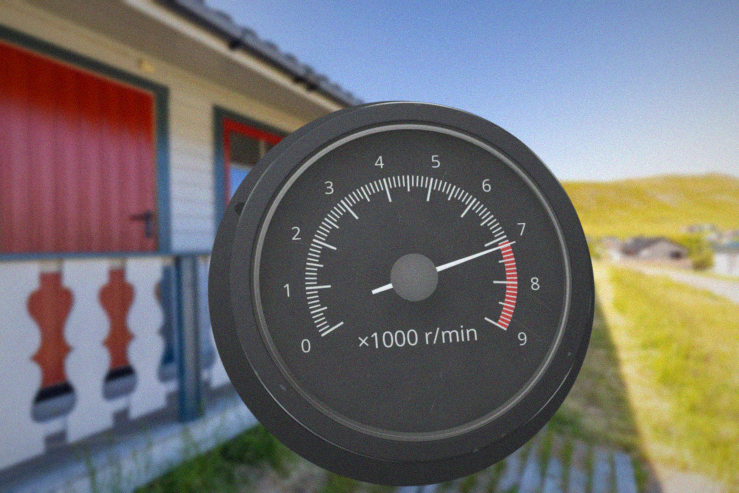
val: 7200 rpm
